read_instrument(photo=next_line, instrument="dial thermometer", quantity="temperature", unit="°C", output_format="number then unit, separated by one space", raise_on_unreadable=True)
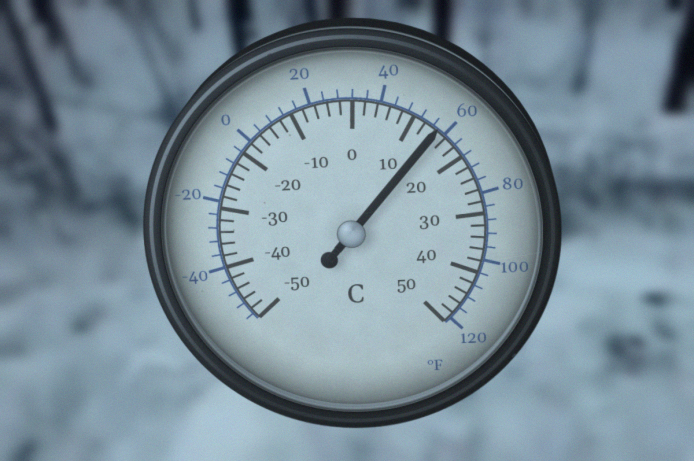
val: 14 °C
